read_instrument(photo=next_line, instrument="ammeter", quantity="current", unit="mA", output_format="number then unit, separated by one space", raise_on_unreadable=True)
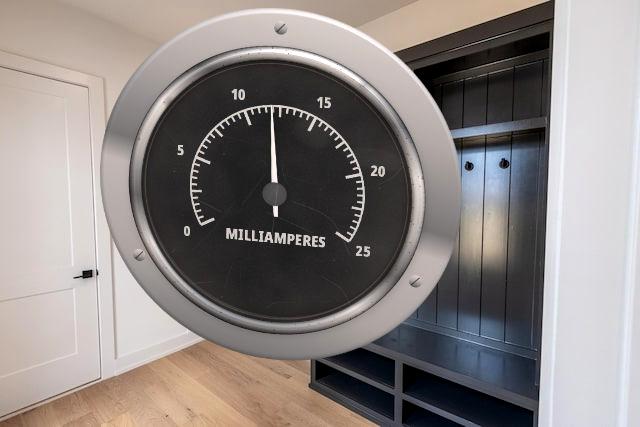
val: 12 mA
